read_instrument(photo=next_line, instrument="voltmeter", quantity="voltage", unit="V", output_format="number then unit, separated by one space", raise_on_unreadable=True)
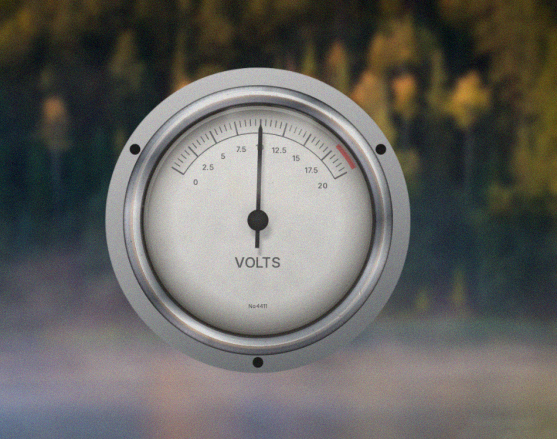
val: 10 V
